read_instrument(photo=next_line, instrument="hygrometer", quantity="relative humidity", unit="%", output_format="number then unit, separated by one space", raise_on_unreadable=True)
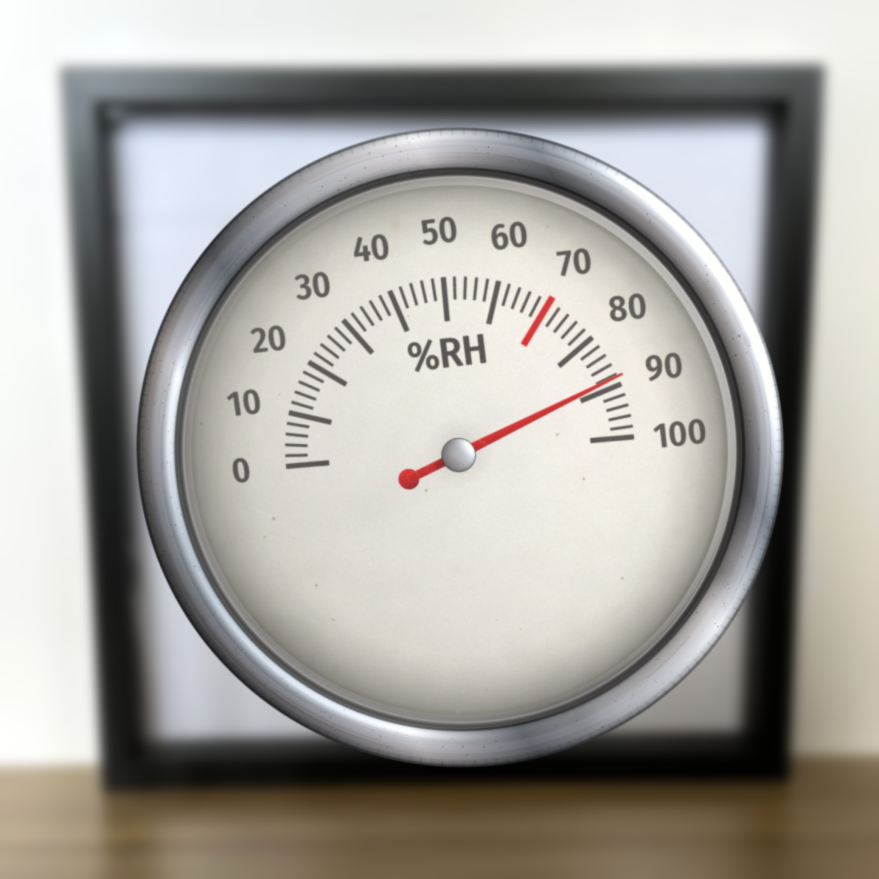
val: 88 %
